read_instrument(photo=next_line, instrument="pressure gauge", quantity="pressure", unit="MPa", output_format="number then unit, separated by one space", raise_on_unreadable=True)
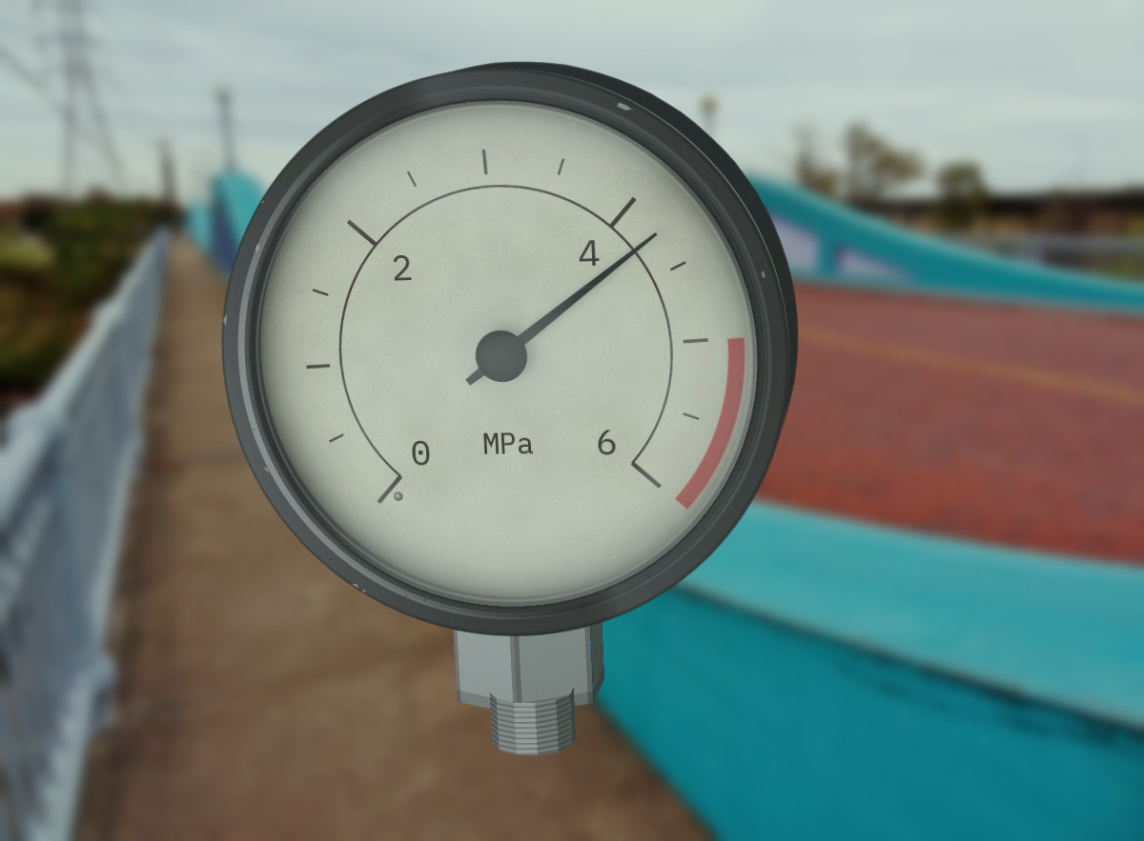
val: 4.25 MPa
